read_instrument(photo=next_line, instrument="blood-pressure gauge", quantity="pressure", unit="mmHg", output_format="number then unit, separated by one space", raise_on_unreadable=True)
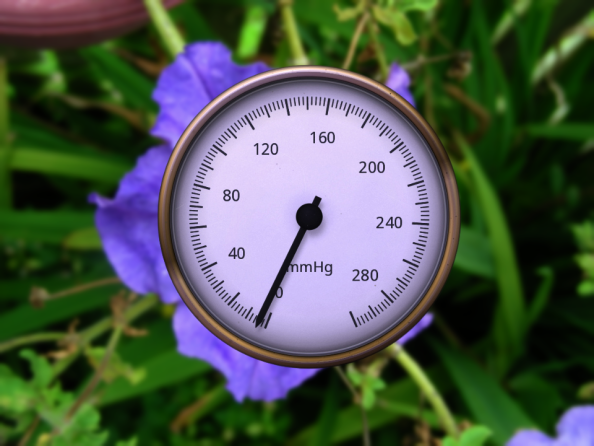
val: 4 mmHg
